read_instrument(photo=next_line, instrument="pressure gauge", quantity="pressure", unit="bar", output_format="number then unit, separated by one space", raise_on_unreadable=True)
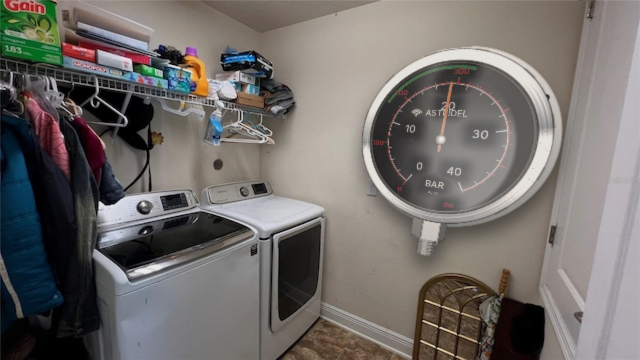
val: 20 bar
